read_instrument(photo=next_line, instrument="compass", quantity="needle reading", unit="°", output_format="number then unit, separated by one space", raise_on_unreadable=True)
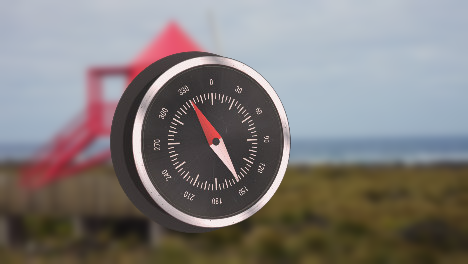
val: 330 °
